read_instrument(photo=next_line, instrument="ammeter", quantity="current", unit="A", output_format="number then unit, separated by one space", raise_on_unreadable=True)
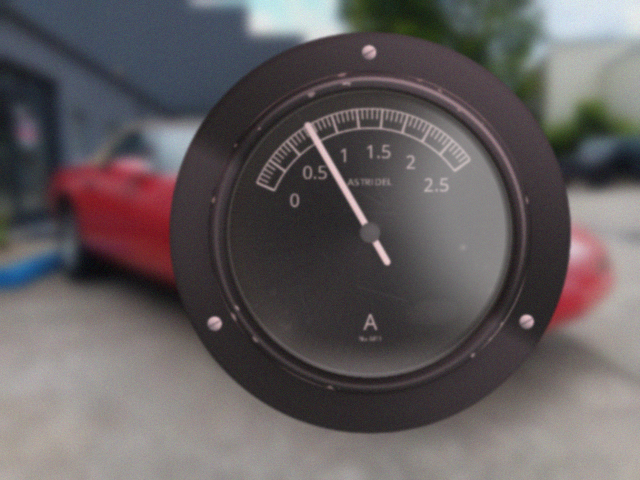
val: 0.75 A
